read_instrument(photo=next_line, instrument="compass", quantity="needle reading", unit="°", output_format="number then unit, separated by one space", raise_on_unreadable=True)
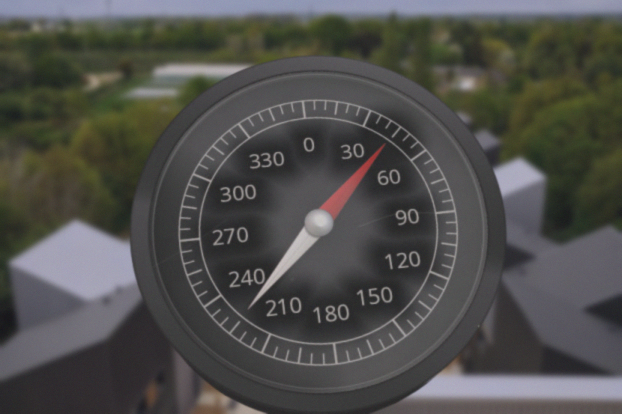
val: 45 °
